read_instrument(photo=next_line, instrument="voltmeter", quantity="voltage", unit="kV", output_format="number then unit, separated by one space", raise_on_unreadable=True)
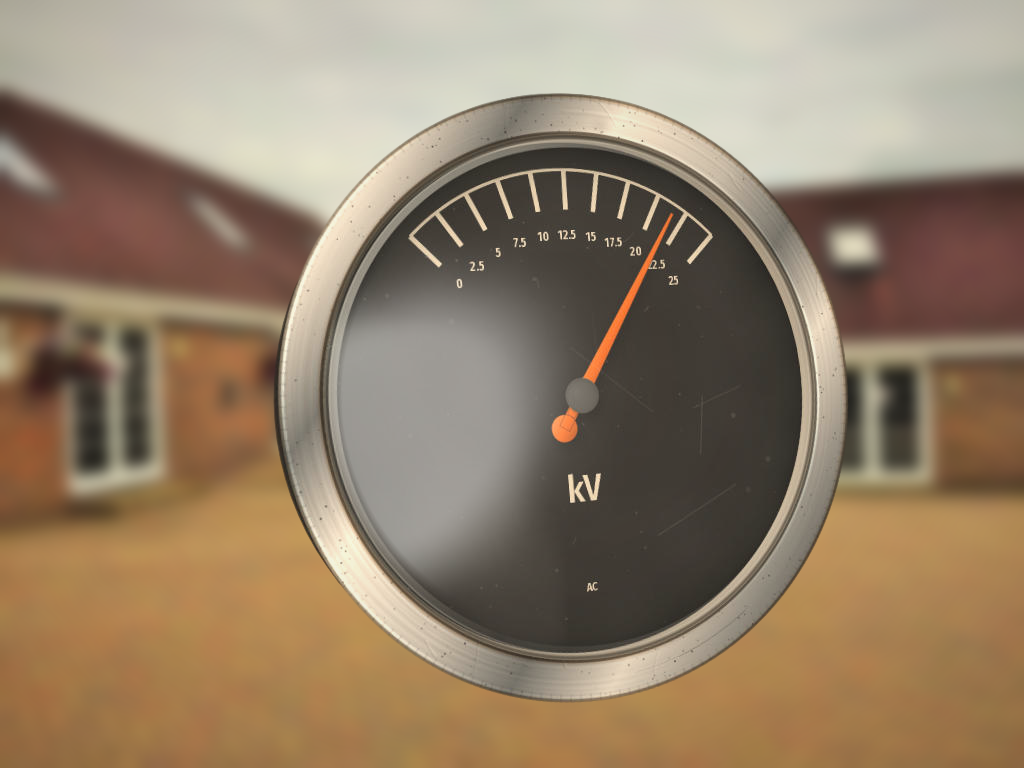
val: 21.25 kV
